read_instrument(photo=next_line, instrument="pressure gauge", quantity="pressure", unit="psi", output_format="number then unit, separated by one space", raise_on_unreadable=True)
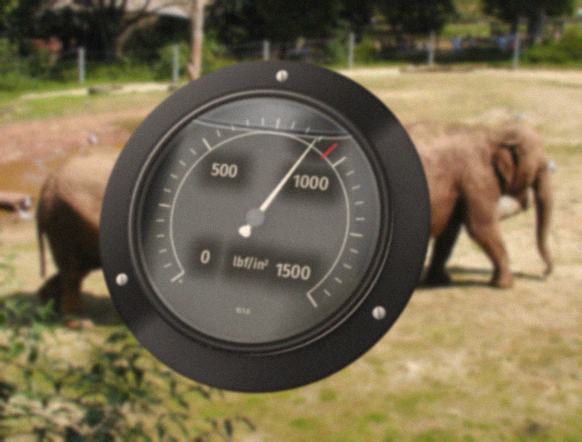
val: 900 psi
